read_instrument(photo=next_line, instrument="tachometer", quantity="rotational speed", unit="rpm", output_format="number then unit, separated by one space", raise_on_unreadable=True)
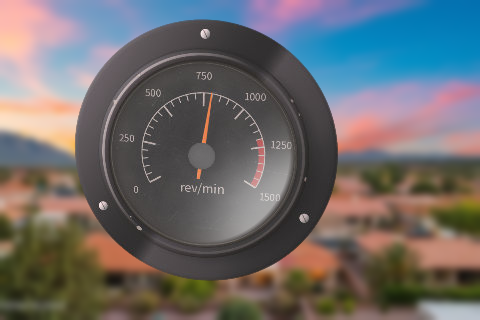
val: 800 rpm
